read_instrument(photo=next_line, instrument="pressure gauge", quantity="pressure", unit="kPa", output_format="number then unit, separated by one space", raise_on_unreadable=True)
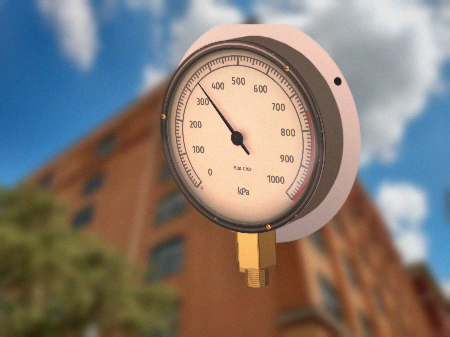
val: 350 kPa
